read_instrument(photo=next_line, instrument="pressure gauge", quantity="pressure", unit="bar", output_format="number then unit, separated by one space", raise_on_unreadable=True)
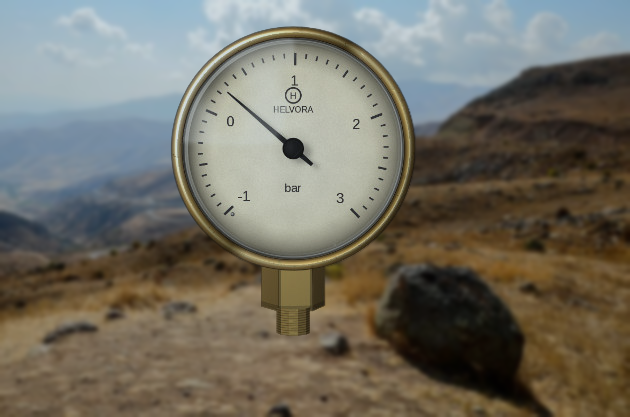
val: 0.25 bar
